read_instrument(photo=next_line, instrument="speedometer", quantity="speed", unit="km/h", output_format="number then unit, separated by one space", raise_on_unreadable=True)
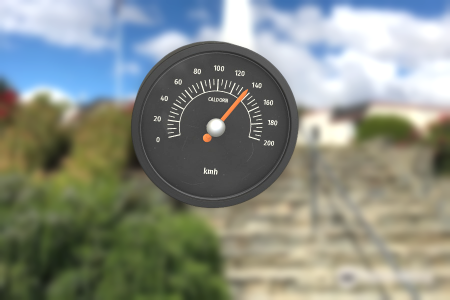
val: 135 km/h
